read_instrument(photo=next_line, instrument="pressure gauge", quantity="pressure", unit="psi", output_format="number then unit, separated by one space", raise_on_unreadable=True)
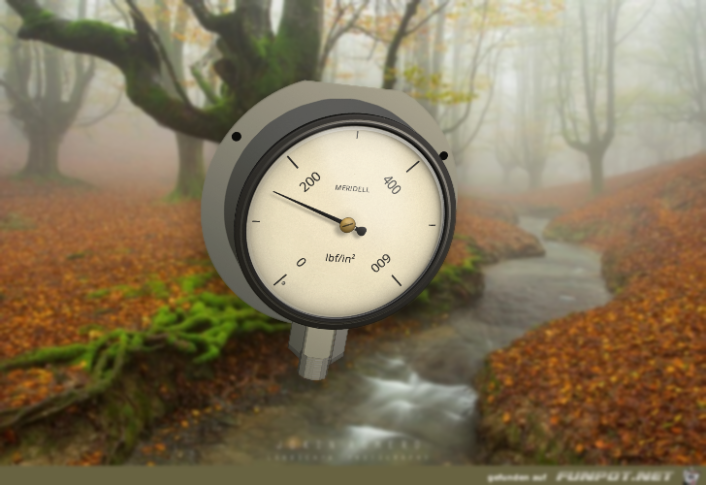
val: 150 psi
